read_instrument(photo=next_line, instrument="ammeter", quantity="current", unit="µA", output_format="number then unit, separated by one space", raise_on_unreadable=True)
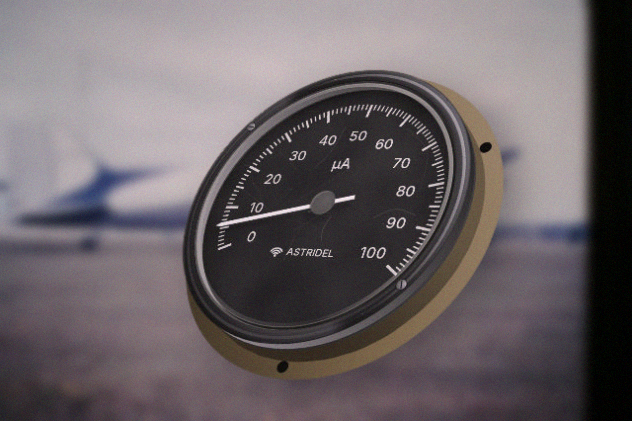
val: 5 µA
